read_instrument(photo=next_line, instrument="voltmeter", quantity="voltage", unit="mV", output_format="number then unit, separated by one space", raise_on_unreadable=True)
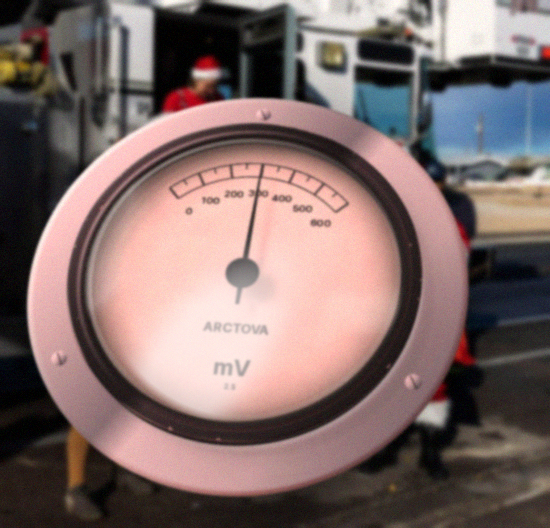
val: 300 mV
